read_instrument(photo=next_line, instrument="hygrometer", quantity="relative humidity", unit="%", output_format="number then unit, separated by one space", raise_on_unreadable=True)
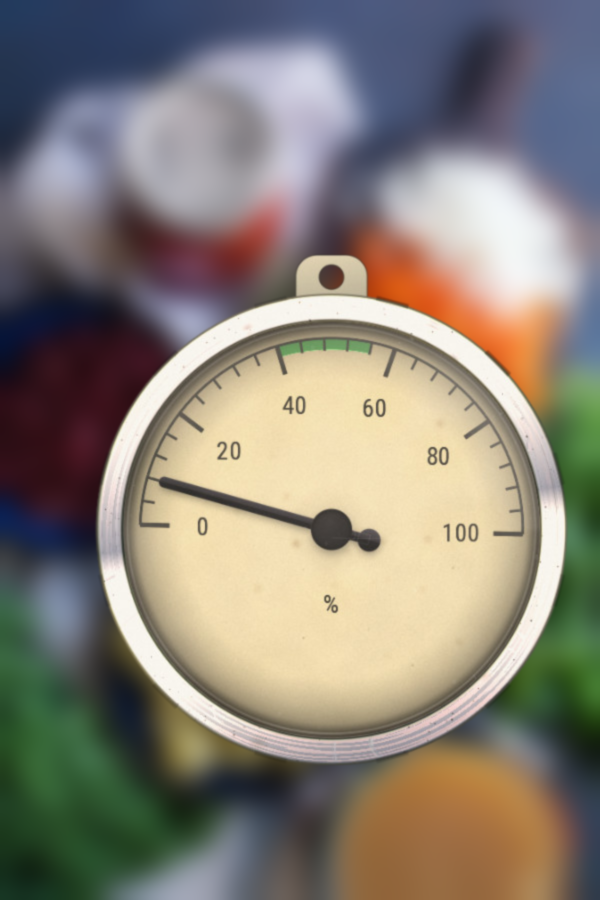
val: 8 %
